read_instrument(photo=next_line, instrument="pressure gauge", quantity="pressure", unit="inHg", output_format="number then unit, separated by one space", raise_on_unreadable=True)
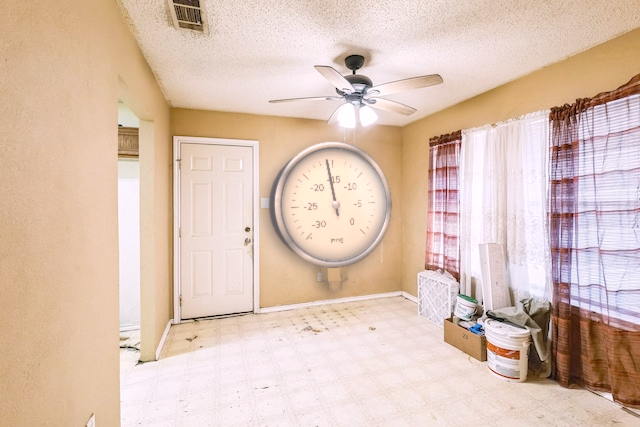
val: -16 inHg
